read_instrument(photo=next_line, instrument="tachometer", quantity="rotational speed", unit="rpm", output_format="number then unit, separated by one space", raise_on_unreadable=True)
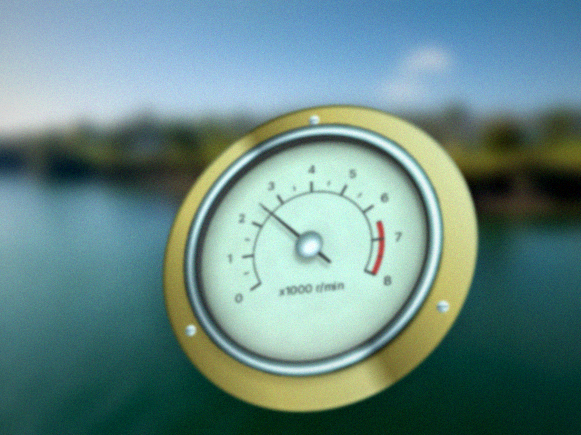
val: 2500 rpm
